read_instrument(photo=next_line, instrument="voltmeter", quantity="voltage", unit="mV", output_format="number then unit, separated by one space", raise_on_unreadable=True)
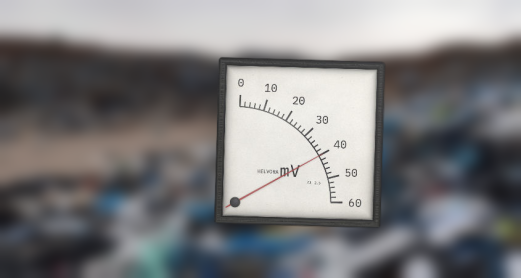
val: 40 mV
